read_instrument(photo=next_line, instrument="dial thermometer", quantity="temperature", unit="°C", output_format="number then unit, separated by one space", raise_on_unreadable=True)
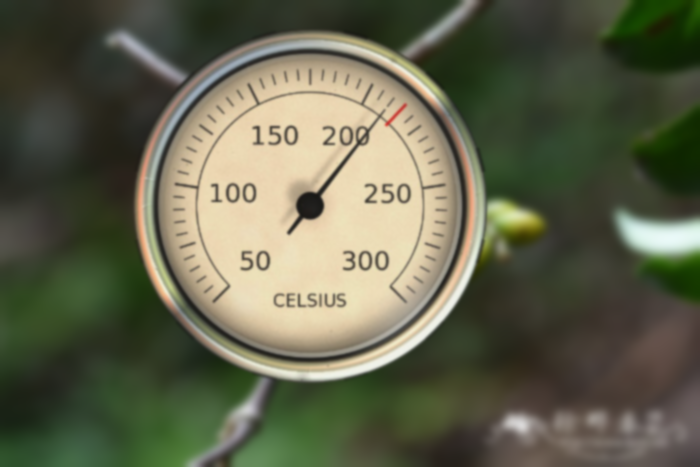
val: 210 °C
